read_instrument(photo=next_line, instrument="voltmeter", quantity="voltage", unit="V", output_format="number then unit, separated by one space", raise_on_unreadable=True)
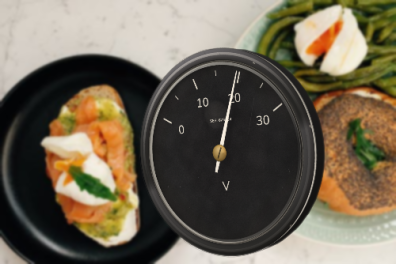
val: 20 V
